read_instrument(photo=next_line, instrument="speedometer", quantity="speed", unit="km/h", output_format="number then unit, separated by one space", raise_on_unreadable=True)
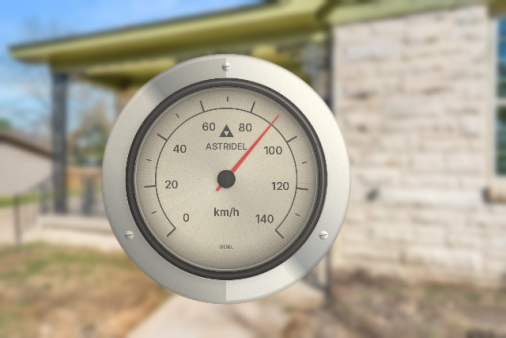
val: 90 km/h
